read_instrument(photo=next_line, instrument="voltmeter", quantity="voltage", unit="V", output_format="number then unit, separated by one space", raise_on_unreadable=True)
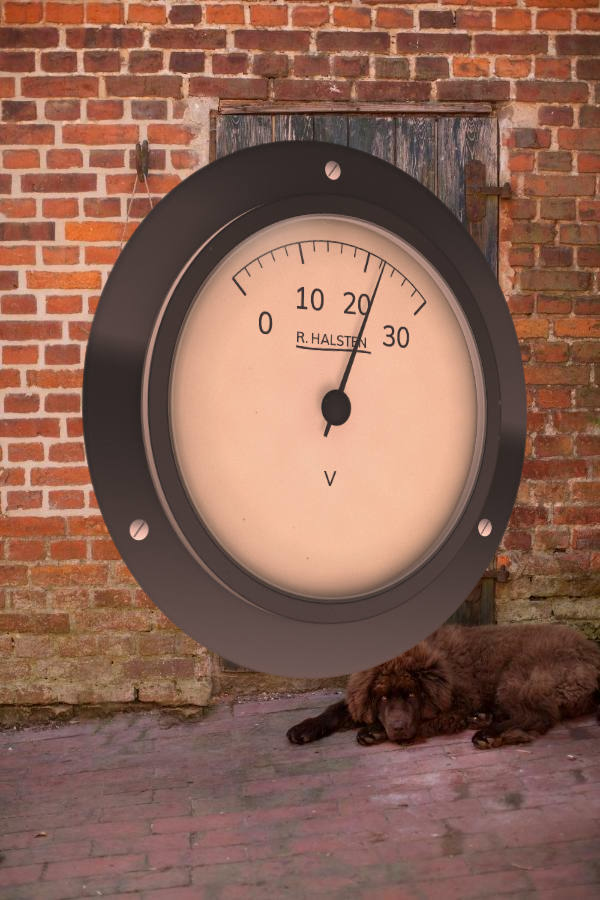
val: 22 V
